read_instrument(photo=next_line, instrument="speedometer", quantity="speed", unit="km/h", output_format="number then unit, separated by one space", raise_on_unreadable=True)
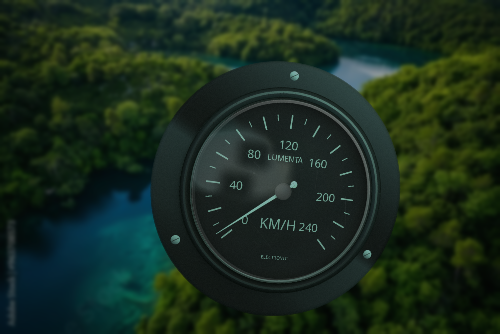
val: 5 km/h
